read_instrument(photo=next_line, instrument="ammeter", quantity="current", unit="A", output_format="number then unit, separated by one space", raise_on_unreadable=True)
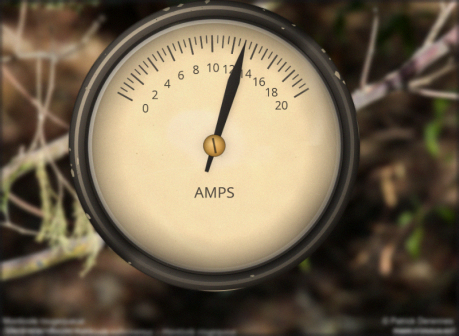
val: 13 A
